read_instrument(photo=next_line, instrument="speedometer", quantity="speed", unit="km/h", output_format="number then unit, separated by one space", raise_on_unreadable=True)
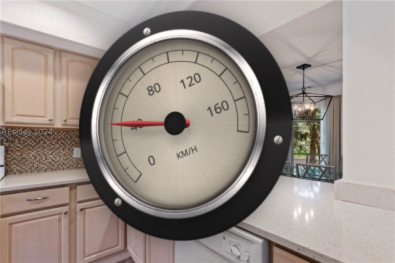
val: 40 km/h
